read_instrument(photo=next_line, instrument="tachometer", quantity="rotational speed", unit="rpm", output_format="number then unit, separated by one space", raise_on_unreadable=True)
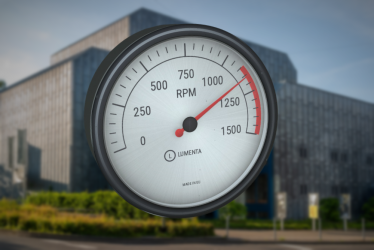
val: 1150 rpm
